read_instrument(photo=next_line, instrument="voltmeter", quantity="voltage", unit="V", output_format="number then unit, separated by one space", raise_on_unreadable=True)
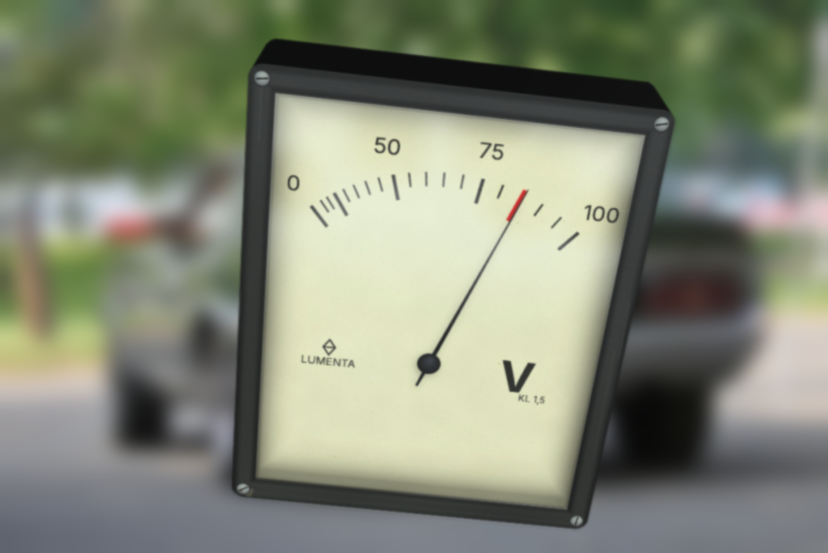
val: 85 V
